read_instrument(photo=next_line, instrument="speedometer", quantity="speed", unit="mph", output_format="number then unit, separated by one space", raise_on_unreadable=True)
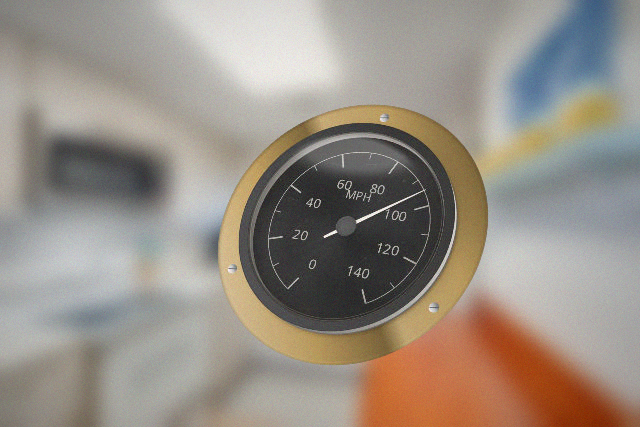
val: 95 mph
